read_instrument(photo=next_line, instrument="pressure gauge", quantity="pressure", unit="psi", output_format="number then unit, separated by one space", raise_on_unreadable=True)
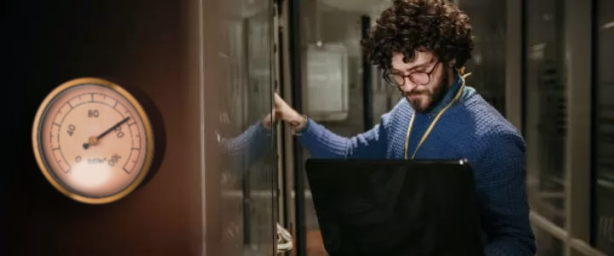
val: 115 psi
